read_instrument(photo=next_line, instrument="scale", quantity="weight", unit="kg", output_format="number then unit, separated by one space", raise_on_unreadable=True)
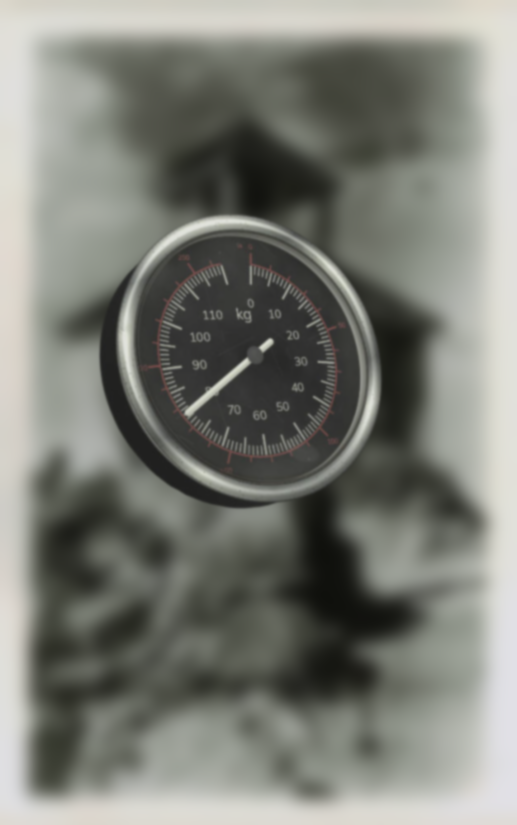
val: 80 kg
